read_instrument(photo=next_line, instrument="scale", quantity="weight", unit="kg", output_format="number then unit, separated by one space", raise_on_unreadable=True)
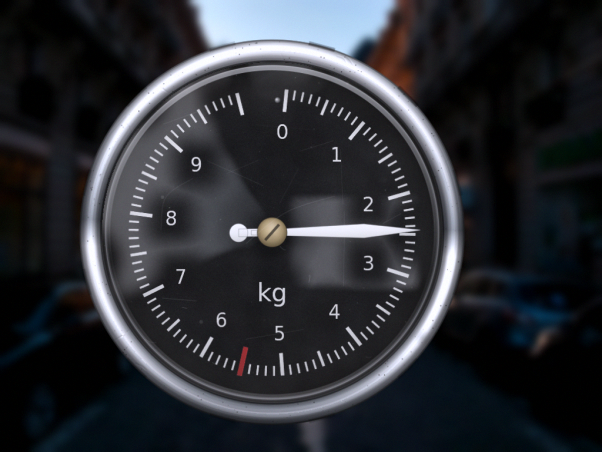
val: 2.45 kg
